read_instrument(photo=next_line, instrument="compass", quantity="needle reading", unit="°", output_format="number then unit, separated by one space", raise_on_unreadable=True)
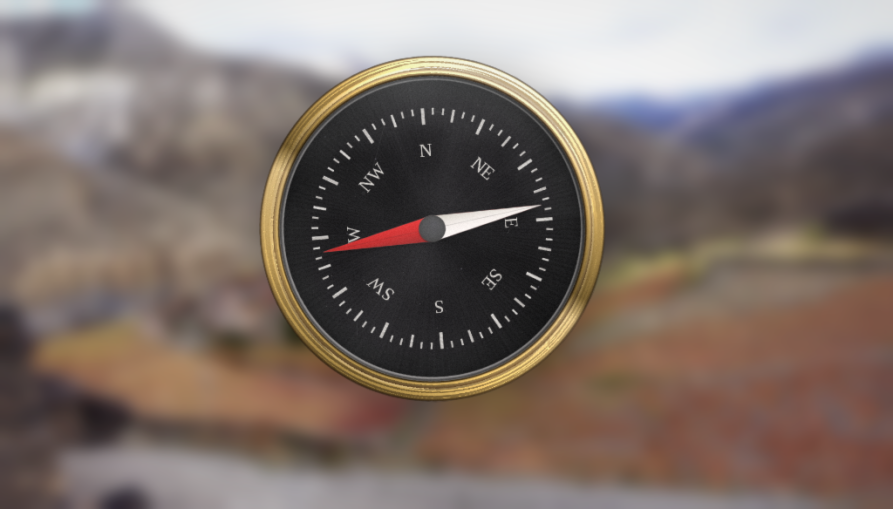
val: 262.5 °
